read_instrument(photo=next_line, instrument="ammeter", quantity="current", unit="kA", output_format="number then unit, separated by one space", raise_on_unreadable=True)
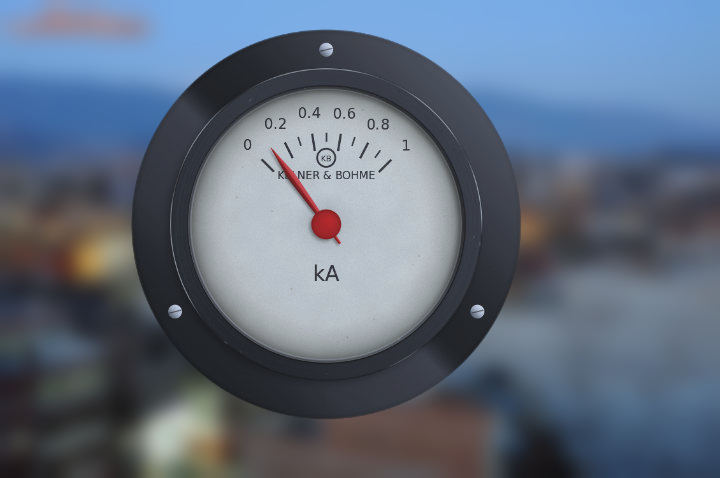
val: 0.1 kA
